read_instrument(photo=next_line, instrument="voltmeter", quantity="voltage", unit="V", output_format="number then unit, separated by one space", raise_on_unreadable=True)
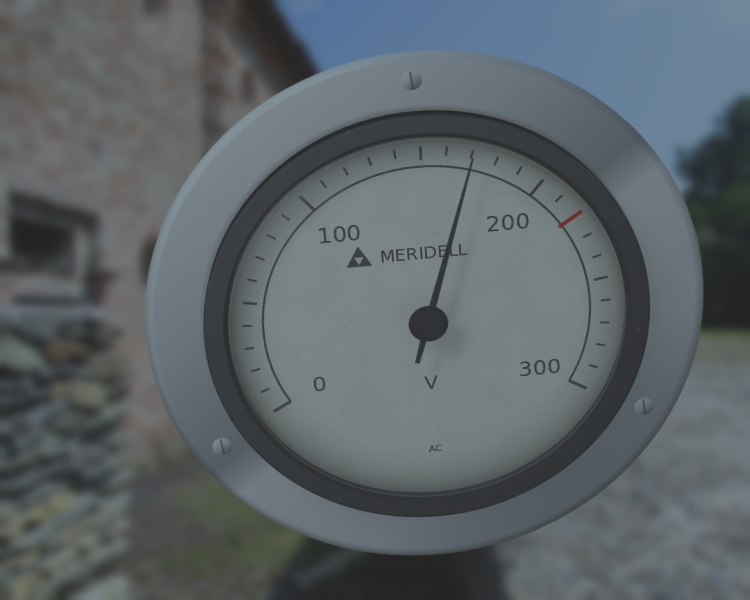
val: 170 V
